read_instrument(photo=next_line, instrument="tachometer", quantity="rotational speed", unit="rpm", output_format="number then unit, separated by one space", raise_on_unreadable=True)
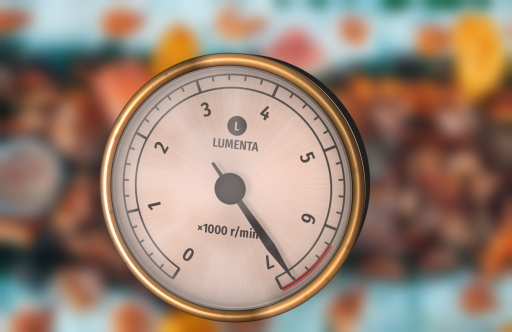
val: 6800 rpm
